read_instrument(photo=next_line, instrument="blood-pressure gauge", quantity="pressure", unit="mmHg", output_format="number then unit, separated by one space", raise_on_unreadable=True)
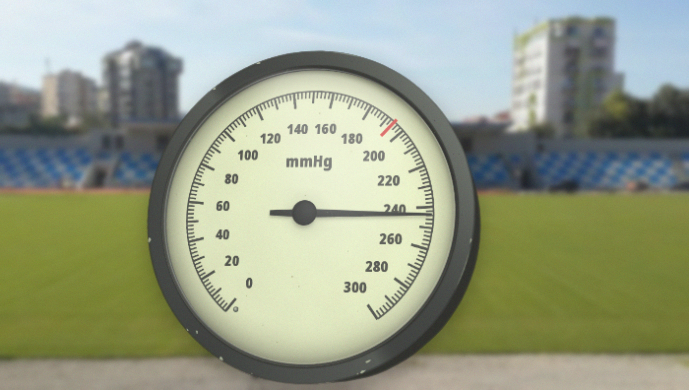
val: 244 mmHg
